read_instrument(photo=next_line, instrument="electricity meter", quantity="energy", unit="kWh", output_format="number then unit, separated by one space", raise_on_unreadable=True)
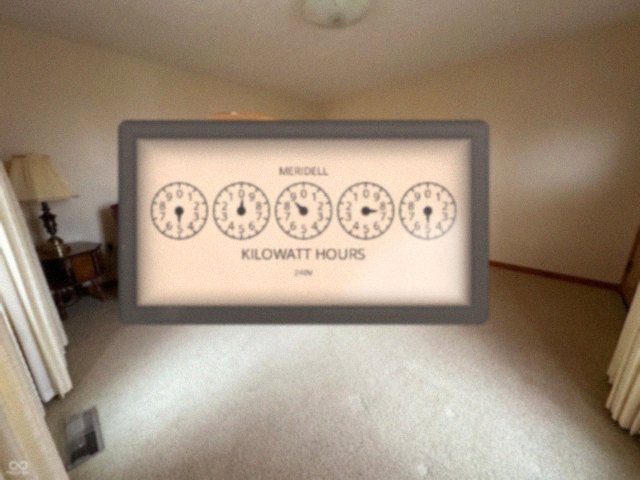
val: 49875 kWh
